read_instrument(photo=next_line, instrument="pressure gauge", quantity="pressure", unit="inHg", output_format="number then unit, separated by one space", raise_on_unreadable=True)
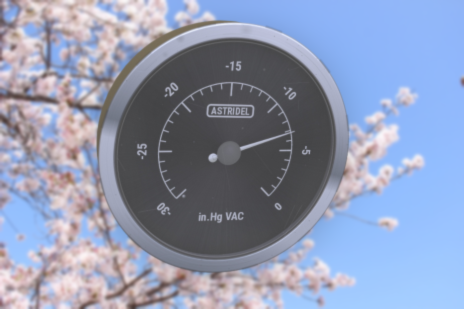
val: -7 inHg
